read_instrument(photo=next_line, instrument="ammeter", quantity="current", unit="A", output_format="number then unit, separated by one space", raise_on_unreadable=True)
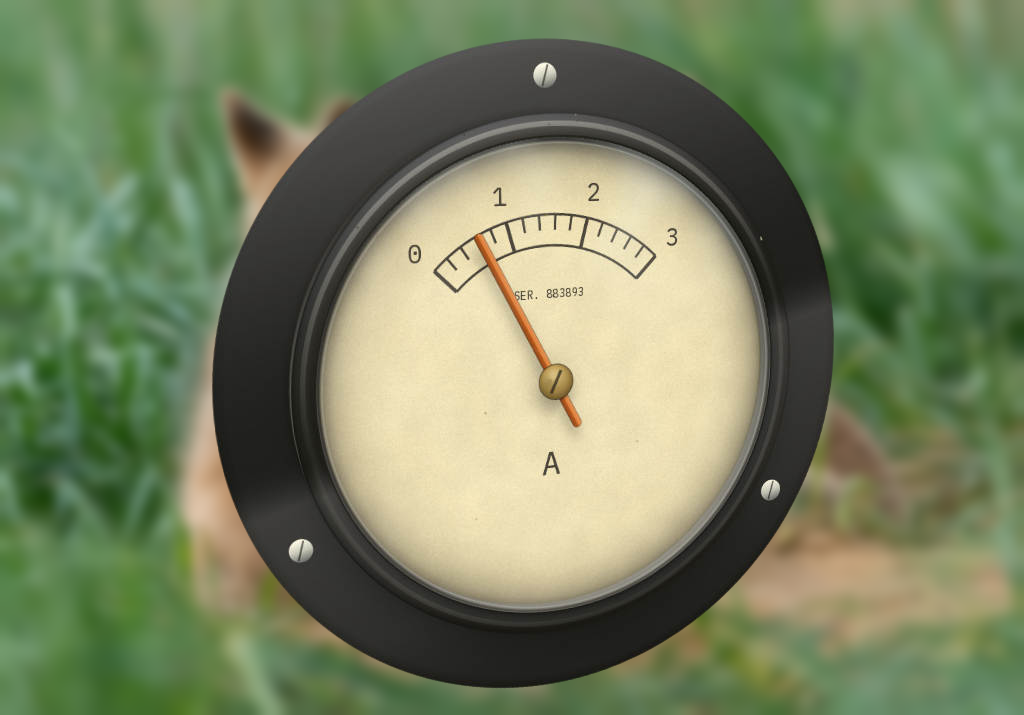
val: 0.6 A
